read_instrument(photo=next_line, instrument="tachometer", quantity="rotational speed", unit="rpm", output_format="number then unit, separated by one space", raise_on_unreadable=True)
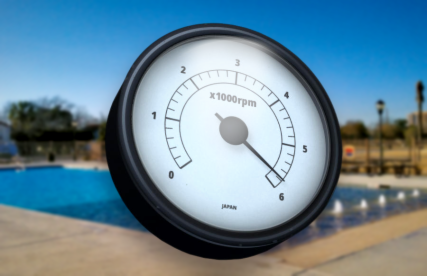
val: 5800 rpm
